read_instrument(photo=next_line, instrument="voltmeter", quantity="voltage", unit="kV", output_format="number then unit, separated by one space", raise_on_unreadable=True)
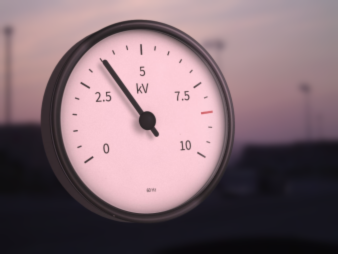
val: 3.5 kV
